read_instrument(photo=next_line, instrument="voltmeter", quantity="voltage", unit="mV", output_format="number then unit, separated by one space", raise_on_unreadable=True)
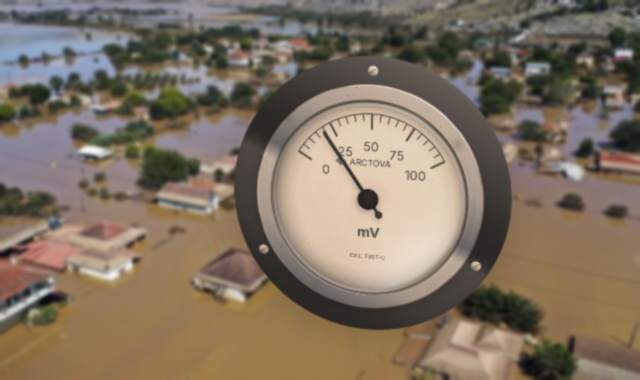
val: 20 mV
